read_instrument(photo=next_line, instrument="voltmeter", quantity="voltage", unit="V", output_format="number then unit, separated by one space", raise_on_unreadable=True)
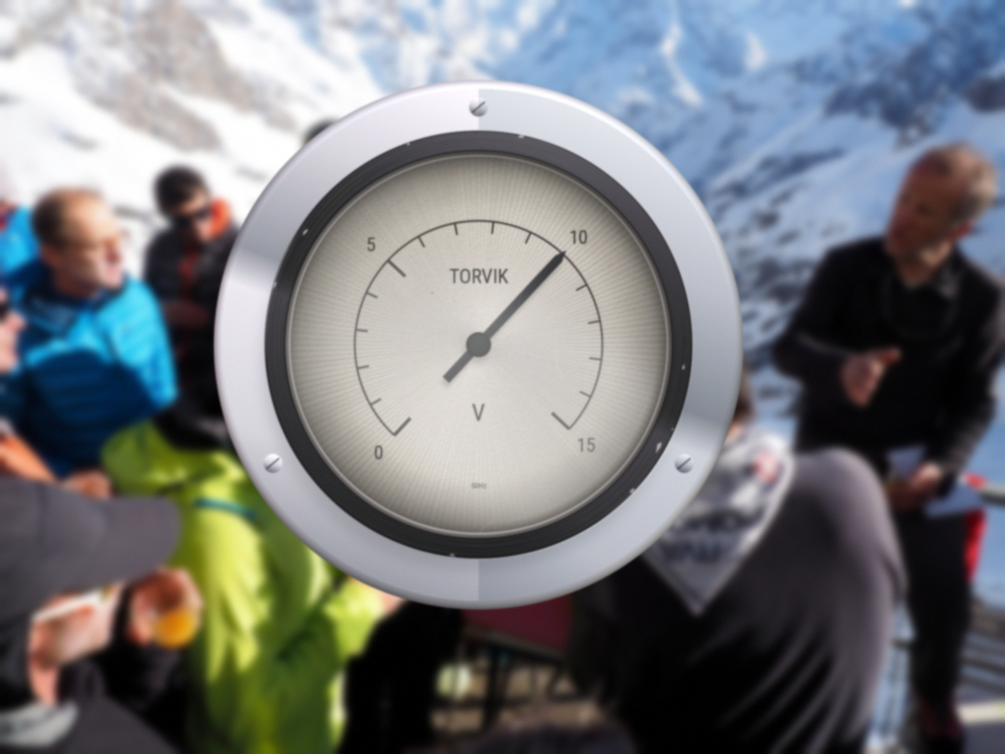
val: 10 V
